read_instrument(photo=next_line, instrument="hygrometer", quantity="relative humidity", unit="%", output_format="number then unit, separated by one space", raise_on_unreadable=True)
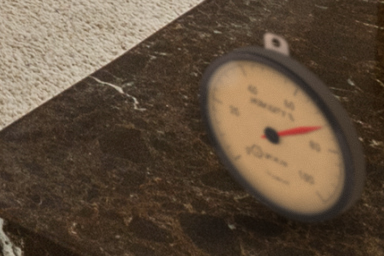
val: 72 %
